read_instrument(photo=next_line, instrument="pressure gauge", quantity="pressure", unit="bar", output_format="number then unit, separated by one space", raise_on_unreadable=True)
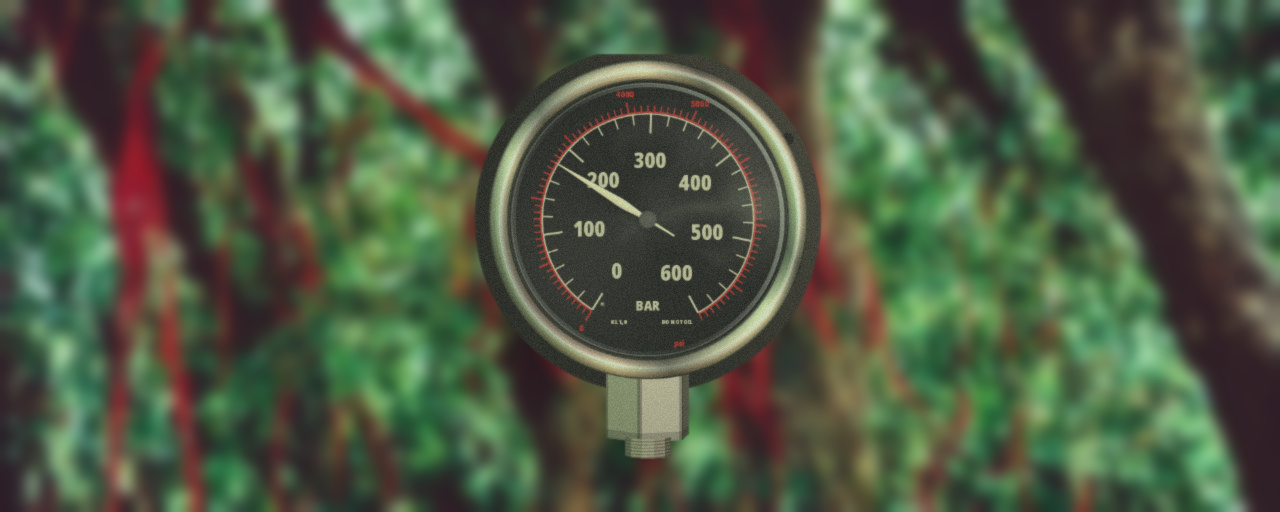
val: 180 bar
